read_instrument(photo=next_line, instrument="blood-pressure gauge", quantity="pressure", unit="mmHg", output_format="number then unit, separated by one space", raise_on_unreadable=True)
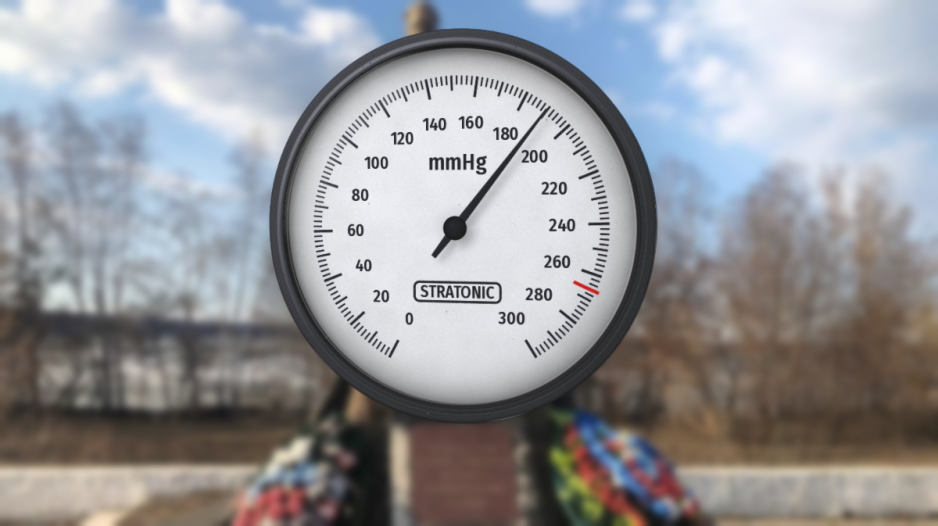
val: 190 mmHg
